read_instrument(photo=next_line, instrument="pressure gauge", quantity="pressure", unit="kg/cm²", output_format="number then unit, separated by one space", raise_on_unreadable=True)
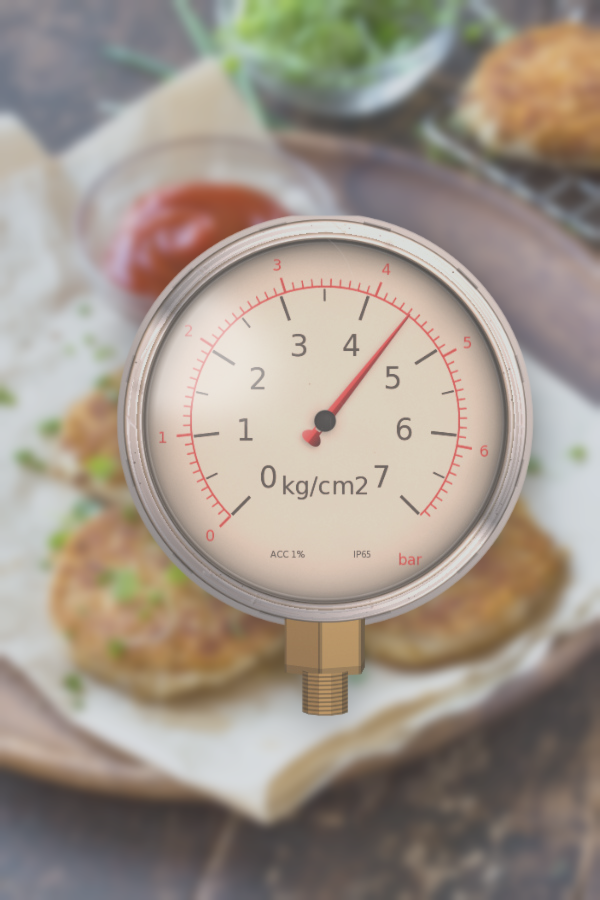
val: 4.5 kg/cm²
